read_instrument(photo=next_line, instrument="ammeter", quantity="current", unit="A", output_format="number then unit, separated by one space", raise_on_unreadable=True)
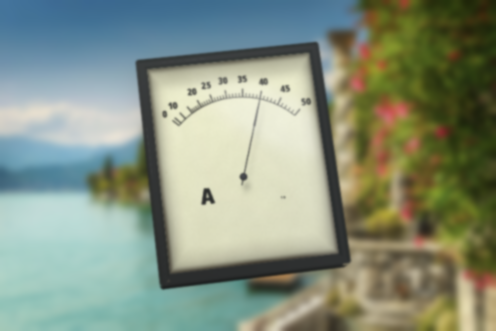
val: 40 A
